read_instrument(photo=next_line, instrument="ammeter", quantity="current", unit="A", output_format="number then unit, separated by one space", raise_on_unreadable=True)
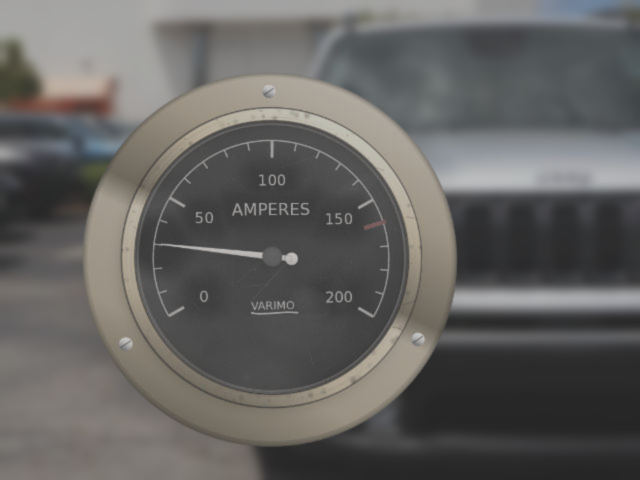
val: 30 A
